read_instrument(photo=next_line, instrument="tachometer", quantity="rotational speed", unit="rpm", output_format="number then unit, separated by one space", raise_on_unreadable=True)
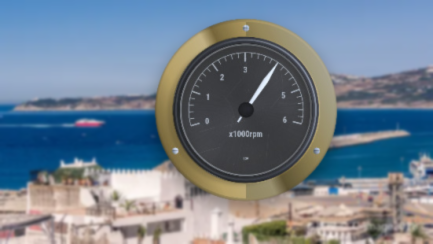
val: 4000 rpm
